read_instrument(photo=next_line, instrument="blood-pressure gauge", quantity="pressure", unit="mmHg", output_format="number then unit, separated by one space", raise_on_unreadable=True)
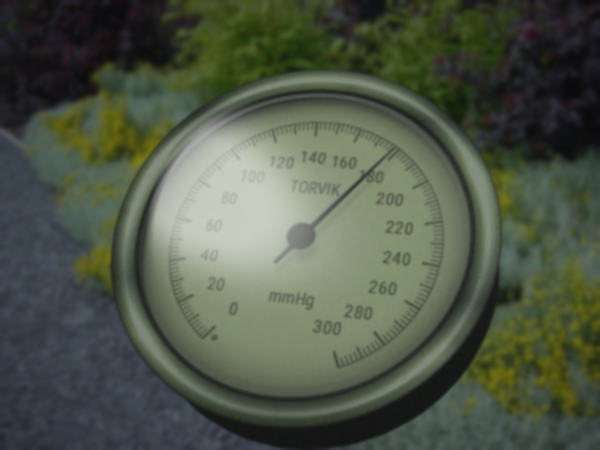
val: 180 mmHg
